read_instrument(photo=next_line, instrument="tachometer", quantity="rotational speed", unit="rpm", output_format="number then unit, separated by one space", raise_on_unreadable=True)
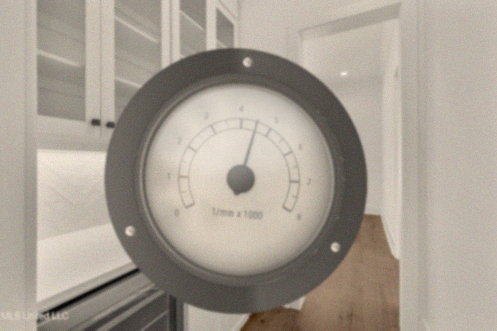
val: 4500 rpm
